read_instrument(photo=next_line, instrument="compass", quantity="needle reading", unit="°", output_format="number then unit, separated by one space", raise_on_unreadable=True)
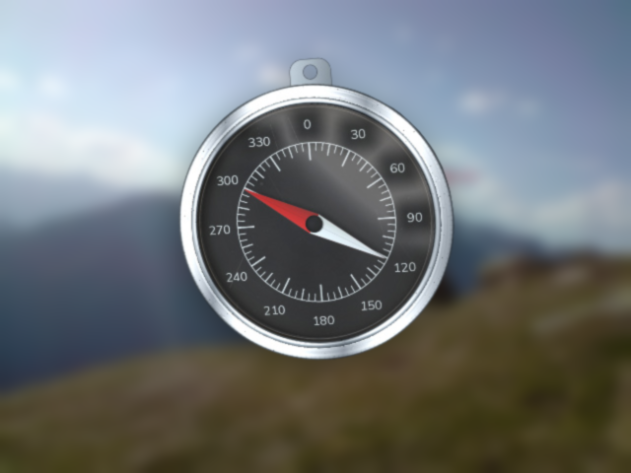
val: 300 °
